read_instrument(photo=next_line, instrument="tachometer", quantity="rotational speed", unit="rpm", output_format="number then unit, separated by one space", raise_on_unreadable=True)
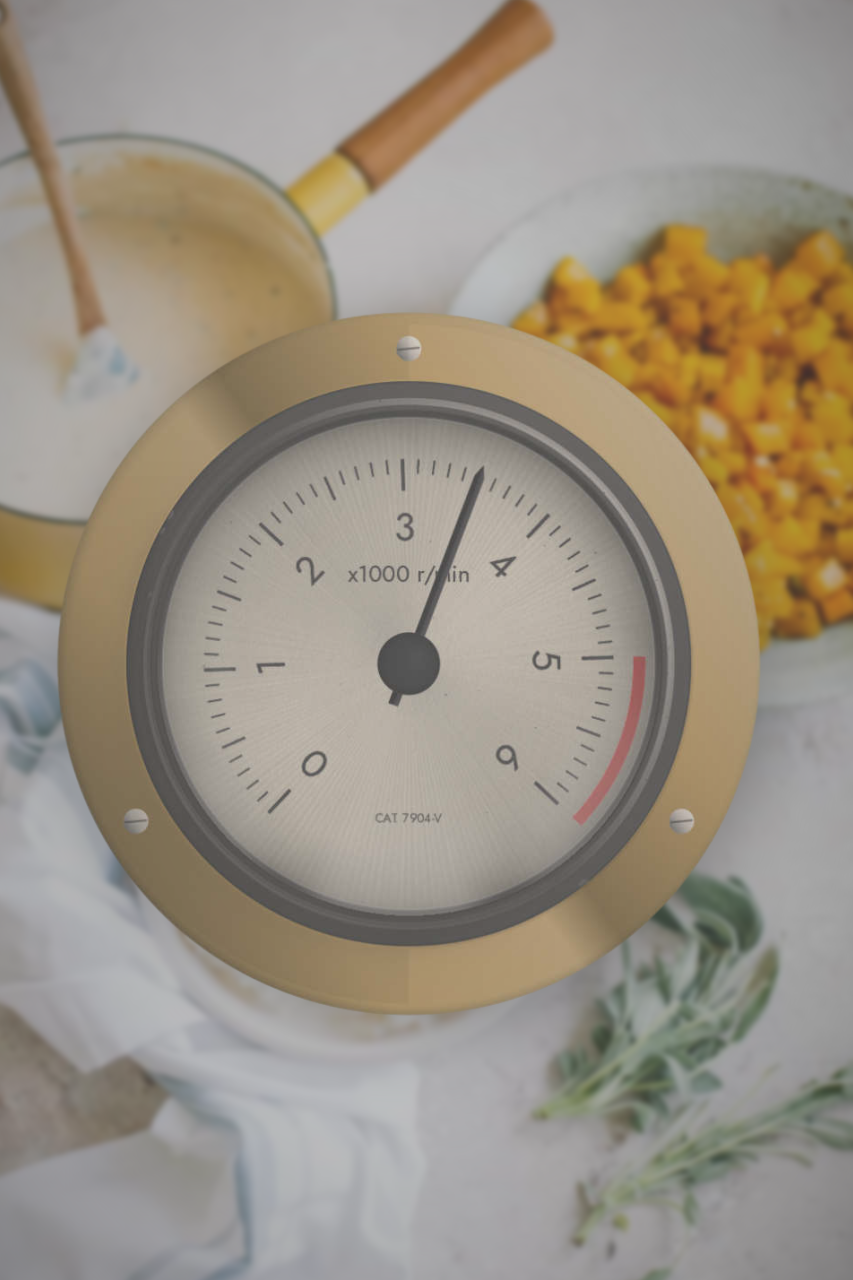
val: 3500 rpm
